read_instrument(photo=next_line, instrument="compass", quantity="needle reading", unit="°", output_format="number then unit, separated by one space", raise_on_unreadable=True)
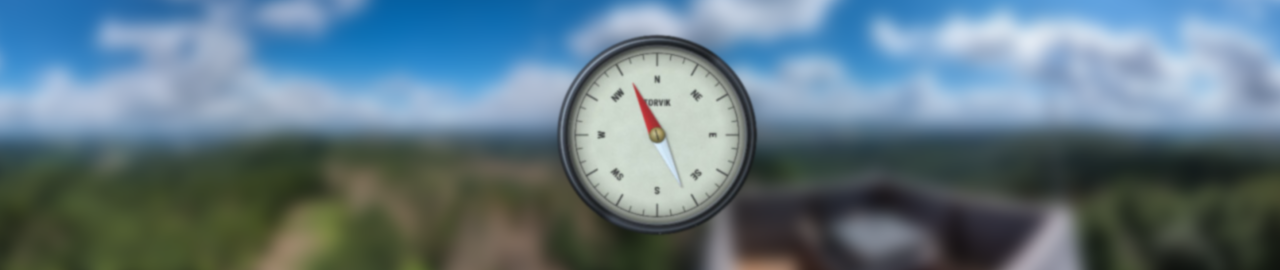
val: 335 °
